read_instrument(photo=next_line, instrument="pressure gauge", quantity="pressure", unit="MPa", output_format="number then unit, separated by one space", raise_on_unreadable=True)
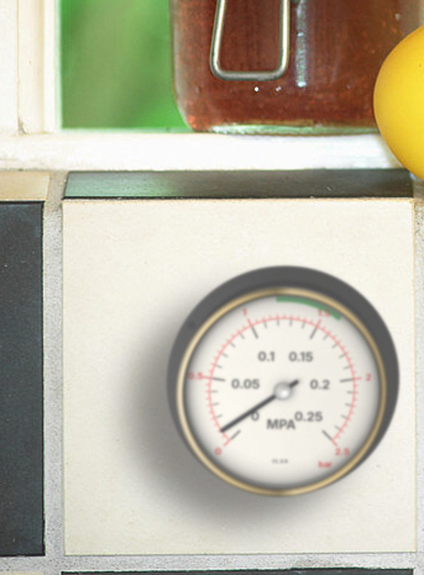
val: 0.01 MPa
